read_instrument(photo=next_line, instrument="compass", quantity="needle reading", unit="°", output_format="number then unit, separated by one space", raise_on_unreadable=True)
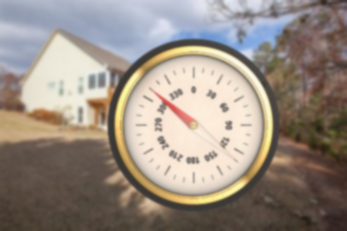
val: 310 °
